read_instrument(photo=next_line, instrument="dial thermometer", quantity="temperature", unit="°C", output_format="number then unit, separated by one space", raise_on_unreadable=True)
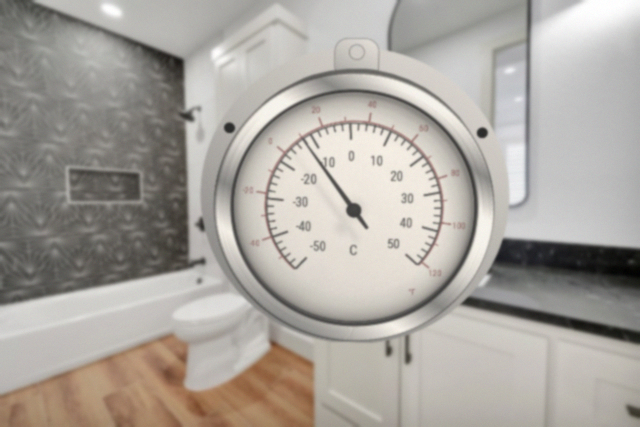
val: -12 °C
